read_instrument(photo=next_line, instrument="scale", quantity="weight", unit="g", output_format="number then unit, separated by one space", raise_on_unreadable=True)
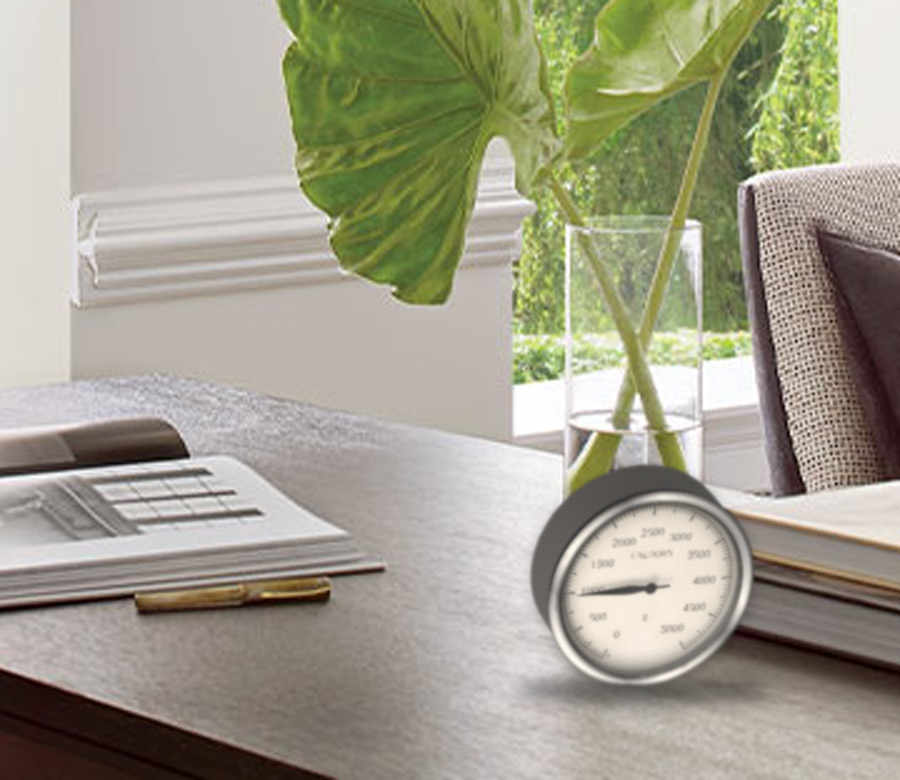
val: 1000 g
